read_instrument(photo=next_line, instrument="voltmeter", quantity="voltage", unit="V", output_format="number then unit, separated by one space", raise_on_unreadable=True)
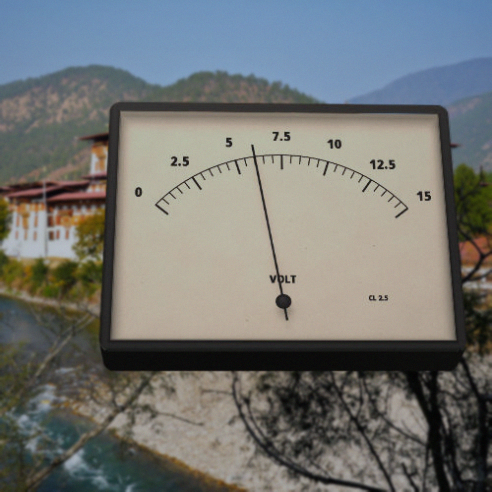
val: 6 V
